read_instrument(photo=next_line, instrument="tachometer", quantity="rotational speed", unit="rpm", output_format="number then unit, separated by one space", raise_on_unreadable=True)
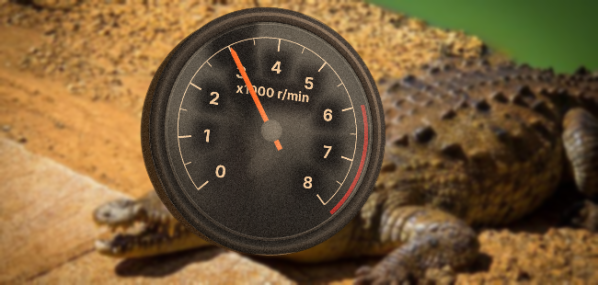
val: 3000 rpm
